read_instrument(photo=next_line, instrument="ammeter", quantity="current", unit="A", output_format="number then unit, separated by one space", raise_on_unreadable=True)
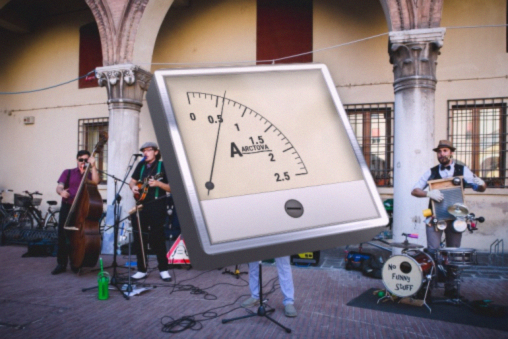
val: 0.6 A
